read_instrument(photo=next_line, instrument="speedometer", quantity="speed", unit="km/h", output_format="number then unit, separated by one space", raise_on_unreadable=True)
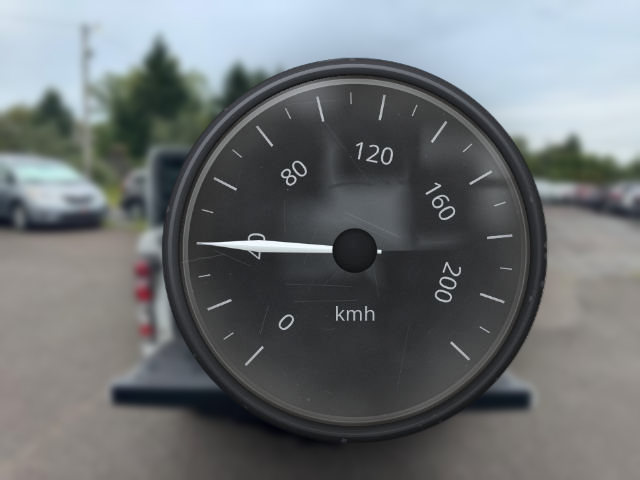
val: 40 km/h
